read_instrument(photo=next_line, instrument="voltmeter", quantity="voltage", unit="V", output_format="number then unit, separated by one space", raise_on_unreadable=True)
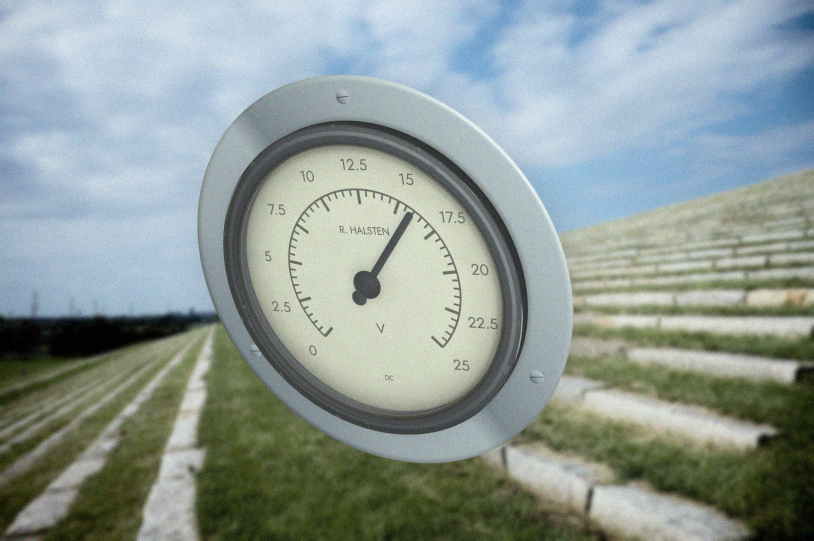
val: 16 V
